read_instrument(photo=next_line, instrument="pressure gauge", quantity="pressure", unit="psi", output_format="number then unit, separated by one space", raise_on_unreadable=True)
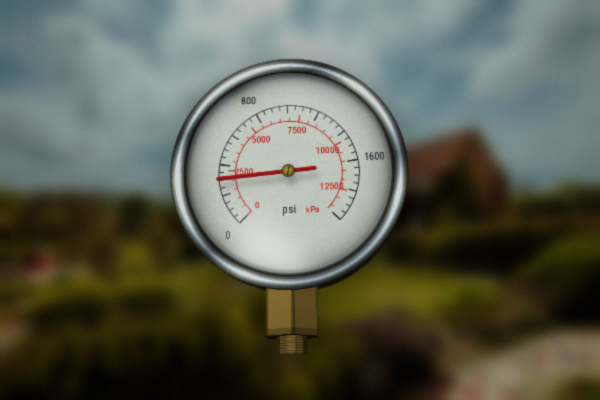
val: 300 psi
